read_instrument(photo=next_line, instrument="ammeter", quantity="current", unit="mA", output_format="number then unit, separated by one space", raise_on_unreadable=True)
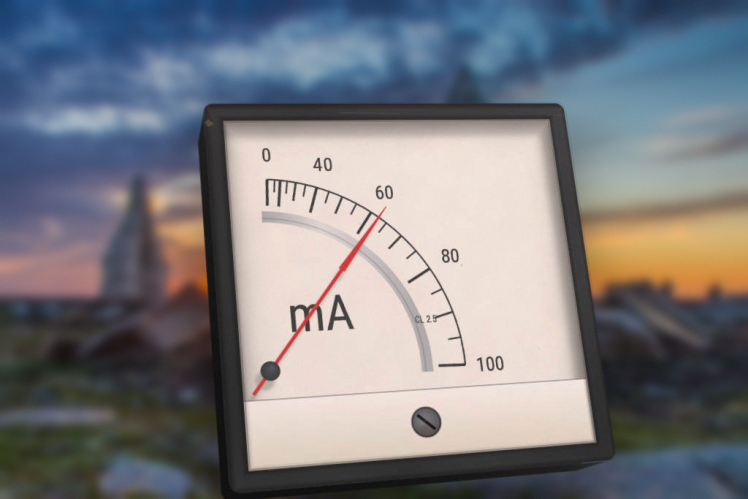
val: 62.5 mA
